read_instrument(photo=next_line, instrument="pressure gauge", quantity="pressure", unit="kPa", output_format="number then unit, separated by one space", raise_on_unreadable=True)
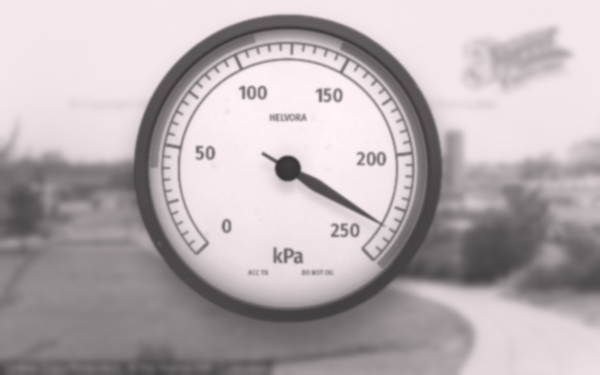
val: 235 kPa
